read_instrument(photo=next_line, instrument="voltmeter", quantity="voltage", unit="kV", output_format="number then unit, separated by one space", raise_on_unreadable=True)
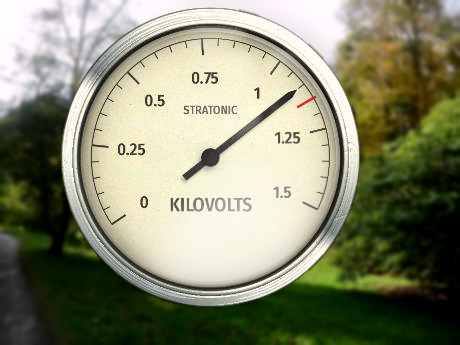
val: 1.1 kV
